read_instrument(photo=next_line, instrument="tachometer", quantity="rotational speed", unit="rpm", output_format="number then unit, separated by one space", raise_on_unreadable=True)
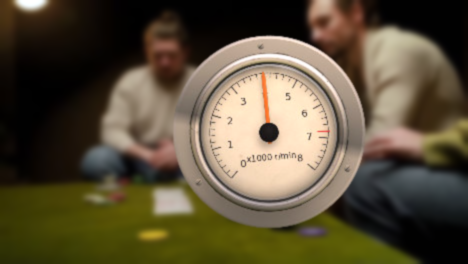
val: 4000 rpm
